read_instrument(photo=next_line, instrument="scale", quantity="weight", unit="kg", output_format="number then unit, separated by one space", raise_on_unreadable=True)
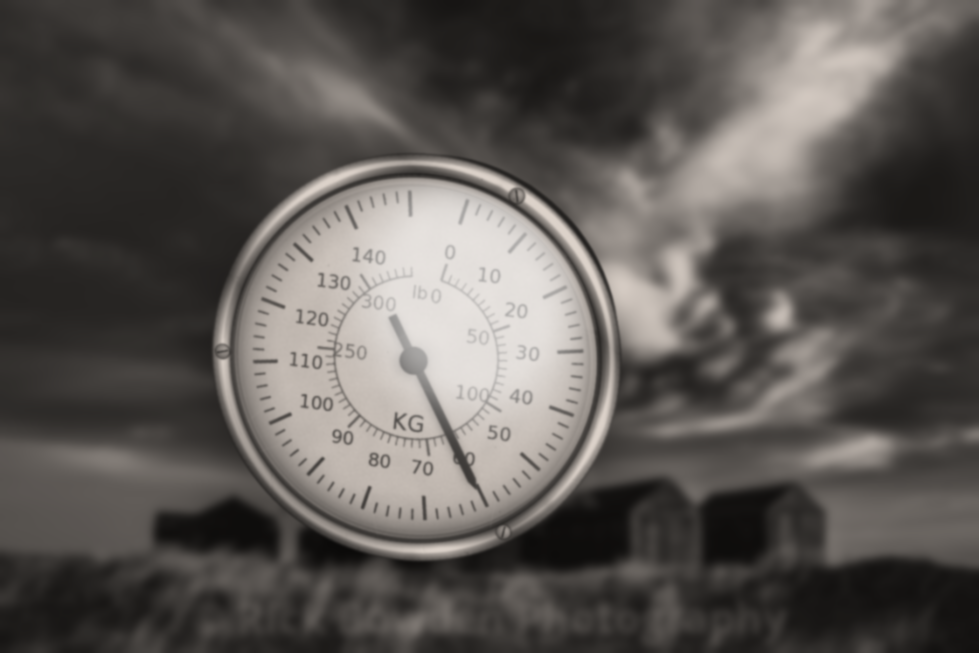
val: 60 kg
